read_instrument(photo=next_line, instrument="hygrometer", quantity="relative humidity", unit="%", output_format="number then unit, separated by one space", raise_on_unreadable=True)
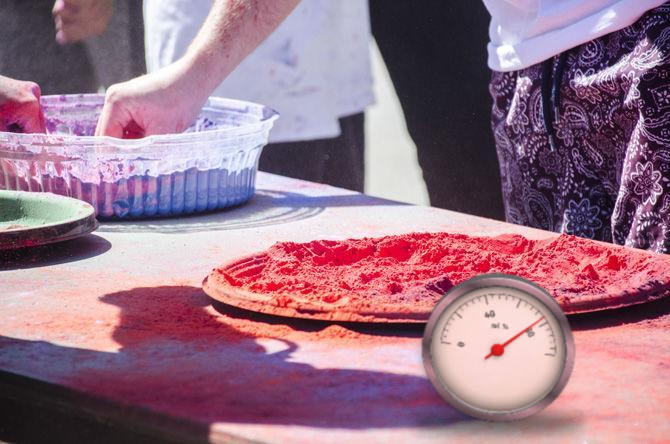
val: 76 %
